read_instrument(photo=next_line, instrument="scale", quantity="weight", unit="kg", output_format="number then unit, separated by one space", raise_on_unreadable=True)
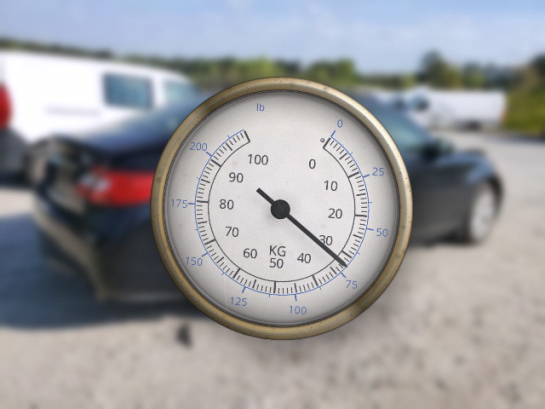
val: 32 kg
